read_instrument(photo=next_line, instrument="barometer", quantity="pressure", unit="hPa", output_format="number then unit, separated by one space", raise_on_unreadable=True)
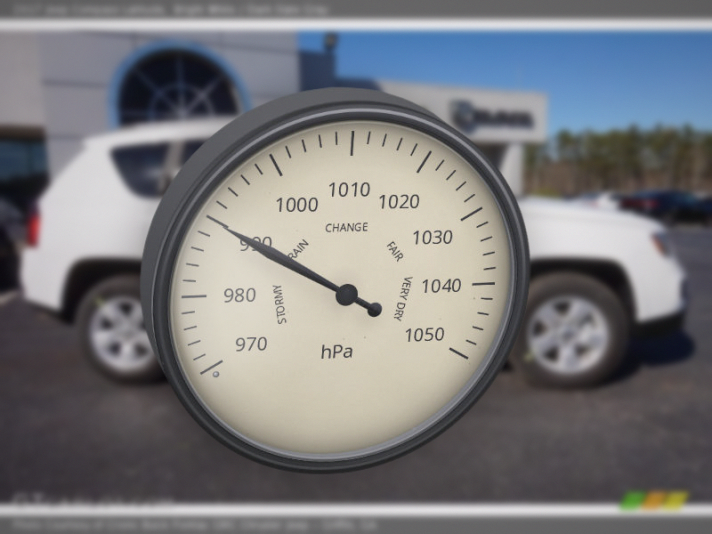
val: 990 hPa
